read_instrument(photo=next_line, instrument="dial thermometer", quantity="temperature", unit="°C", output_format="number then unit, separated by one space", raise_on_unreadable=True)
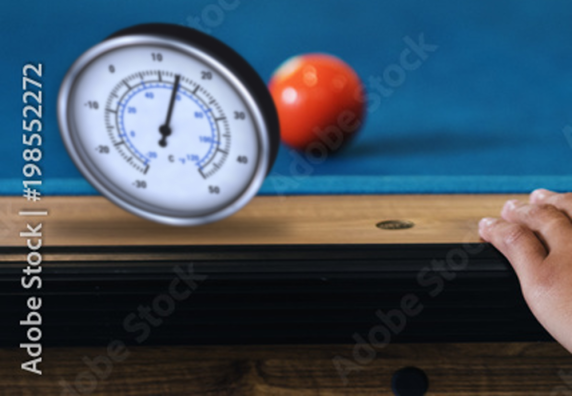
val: 15 °C
